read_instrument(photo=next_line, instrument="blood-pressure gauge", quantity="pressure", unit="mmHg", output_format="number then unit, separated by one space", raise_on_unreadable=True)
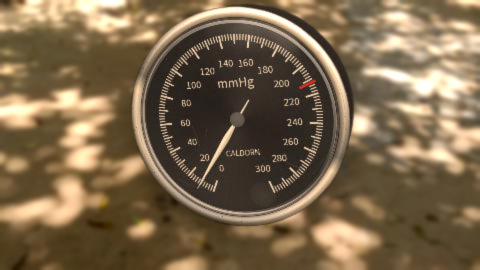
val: 10 mmHg
